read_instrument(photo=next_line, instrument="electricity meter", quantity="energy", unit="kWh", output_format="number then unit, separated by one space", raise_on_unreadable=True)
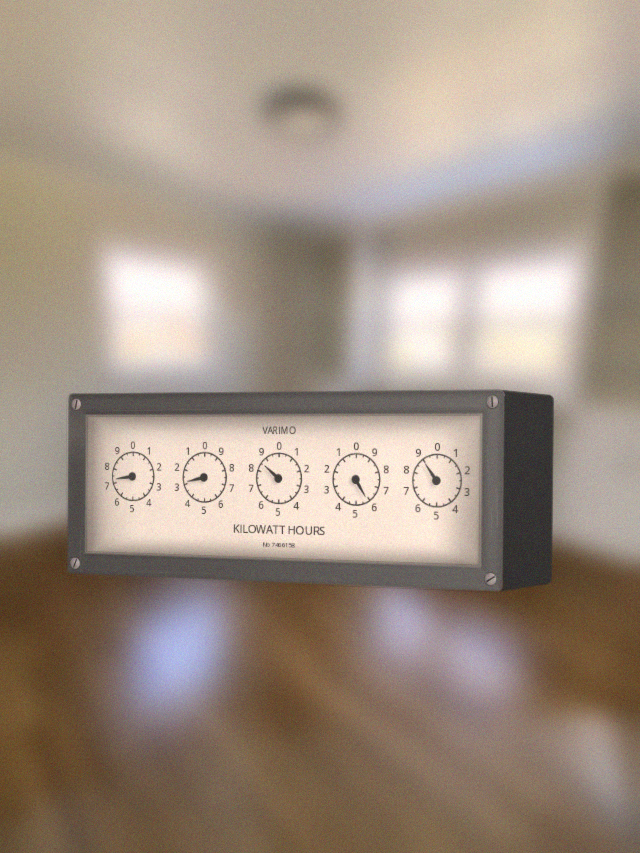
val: 72859 kWh
